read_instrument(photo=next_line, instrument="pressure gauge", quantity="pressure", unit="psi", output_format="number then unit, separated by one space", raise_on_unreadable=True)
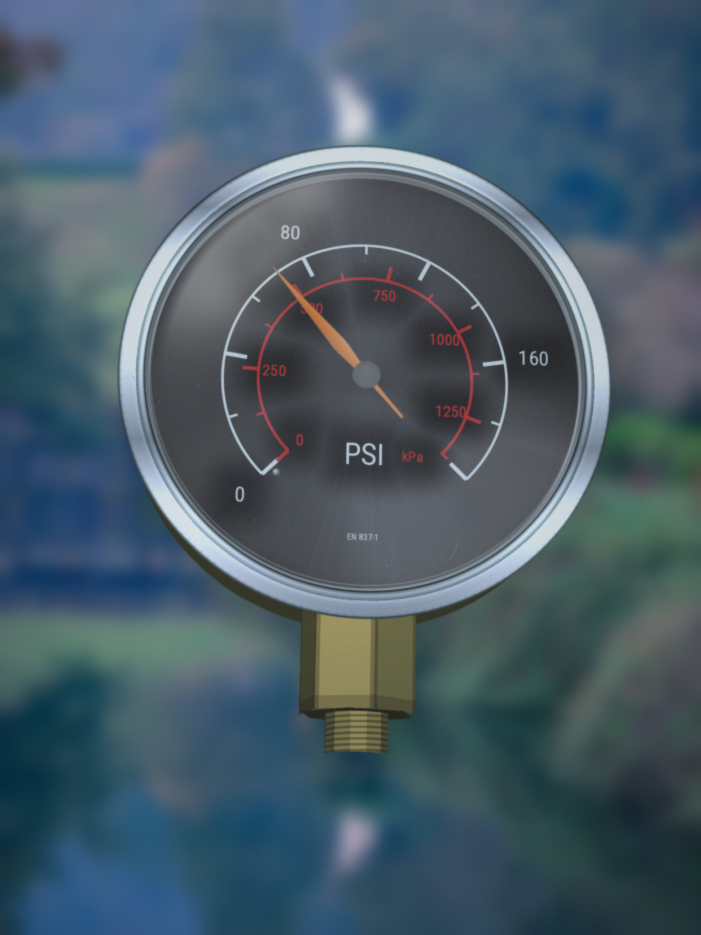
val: 70 psi
